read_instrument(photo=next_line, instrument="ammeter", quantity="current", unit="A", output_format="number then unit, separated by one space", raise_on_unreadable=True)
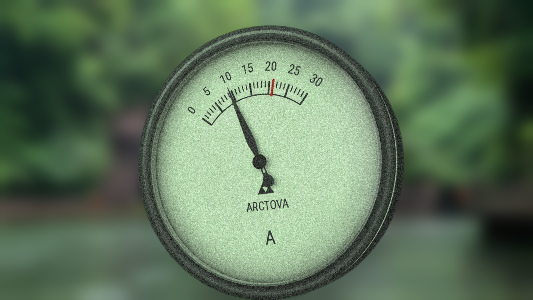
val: 10 A
